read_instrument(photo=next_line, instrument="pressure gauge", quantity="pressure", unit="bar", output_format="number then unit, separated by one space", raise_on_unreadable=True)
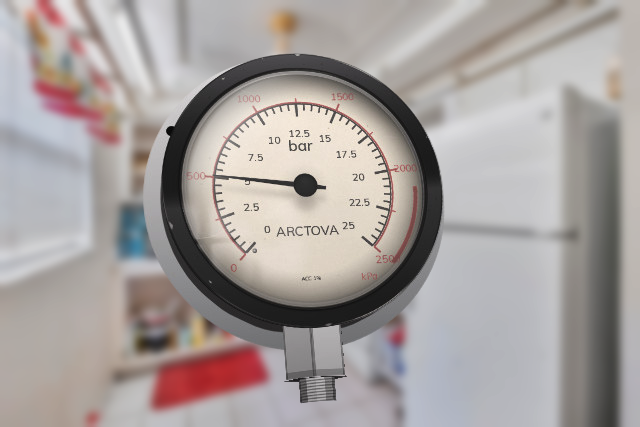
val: 5 bar
